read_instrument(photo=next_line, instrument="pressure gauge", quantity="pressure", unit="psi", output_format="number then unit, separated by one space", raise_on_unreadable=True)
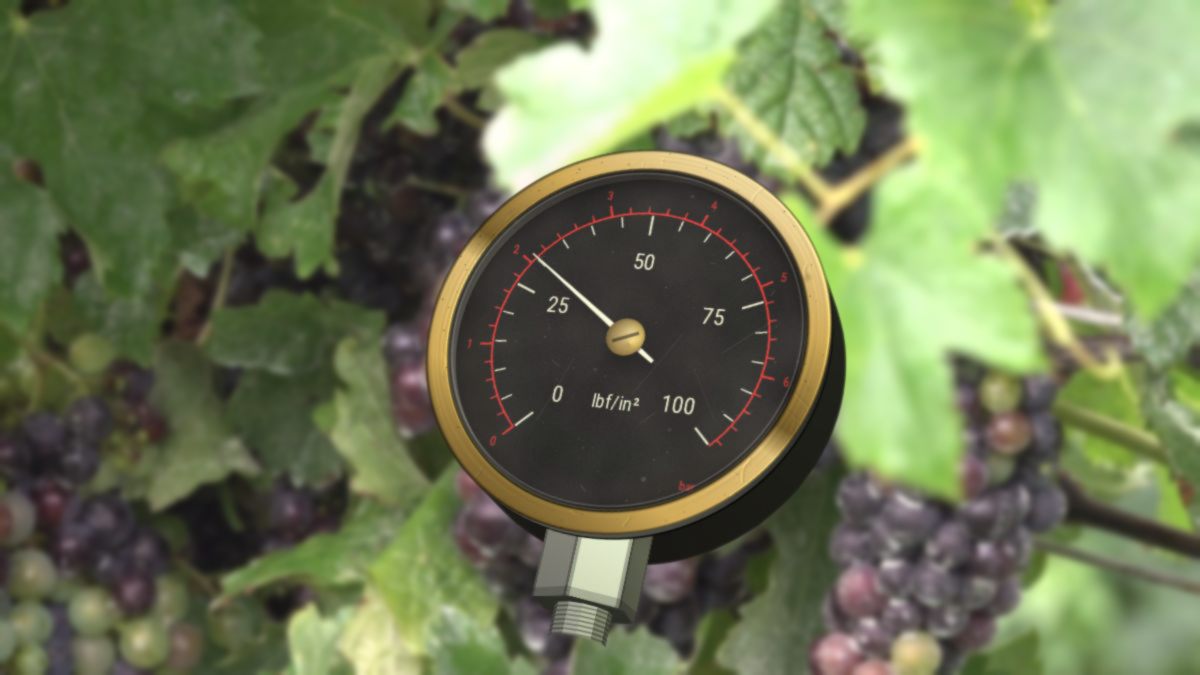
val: 30 psi
